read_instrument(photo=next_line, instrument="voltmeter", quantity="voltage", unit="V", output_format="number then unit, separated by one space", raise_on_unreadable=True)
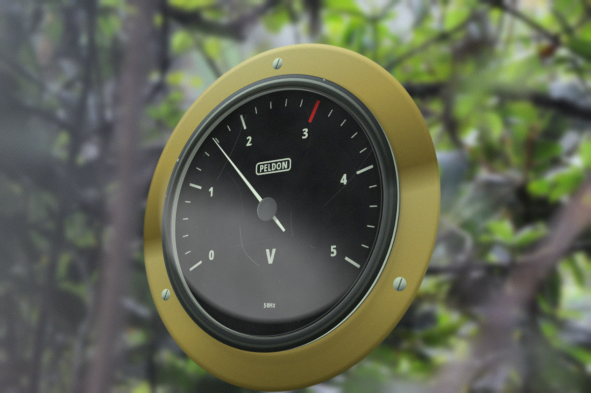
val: 1.6 V
